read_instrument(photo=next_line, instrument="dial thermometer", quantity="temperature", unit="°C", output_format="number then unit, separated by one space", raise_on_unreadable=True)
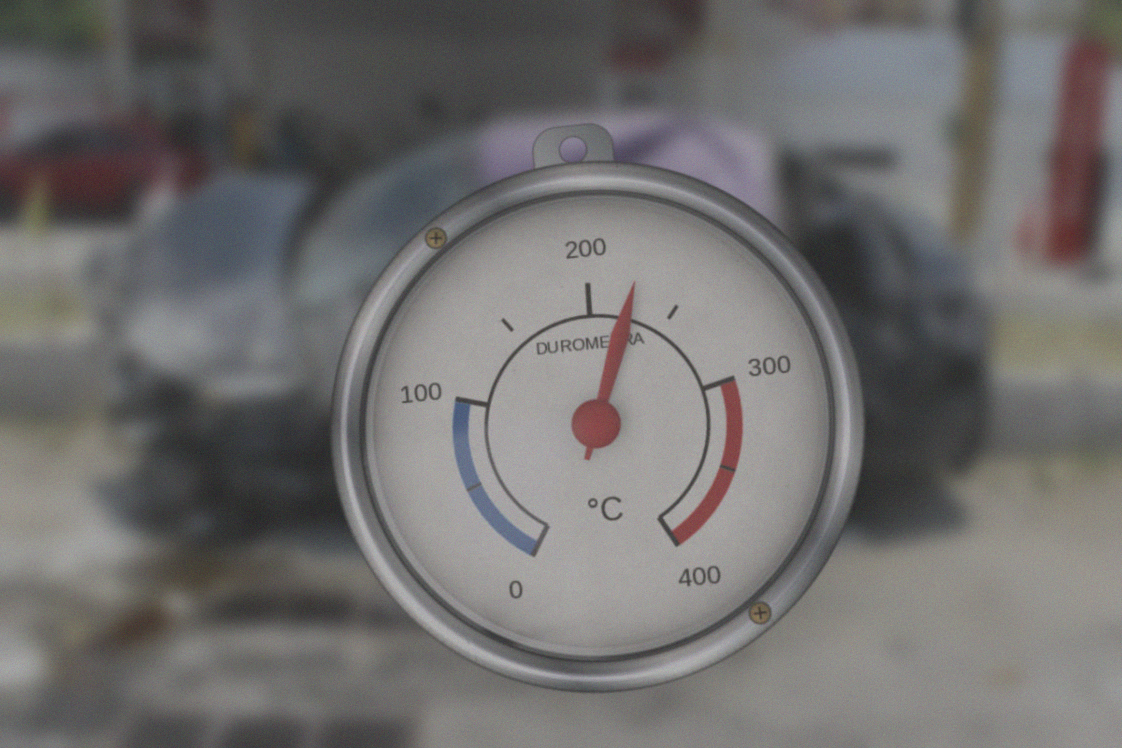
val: 225 °C
